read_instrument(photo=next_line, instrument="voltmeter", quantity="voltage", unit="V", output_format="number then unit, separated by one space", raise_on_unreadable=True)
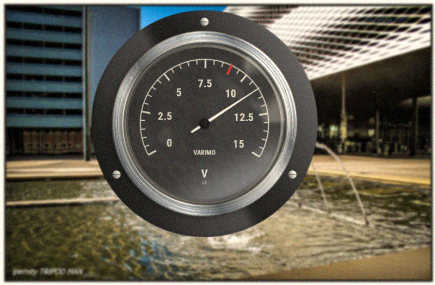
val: 11 V
